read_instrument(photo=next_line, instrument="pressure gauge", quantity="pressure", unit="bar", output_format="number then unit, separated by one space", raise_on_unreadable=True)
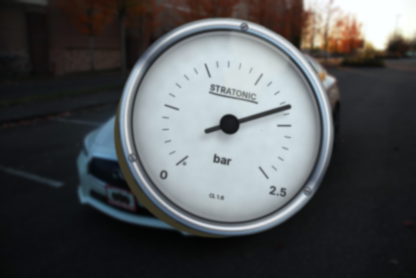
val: 1.85 bar
